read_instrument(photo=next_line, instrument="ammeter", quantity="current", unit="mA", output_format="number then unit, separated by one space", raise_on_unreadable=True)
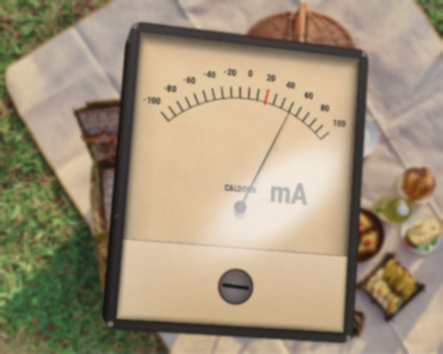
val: 50 mA
